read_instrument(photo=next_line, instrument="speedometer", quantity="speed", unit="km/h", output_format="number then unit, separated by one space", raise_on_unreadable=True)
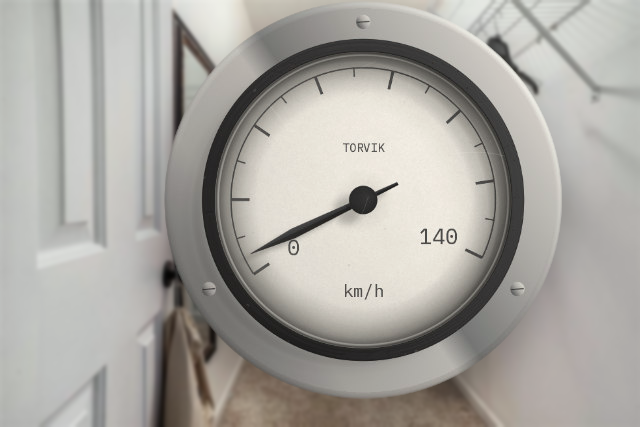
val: 5 km/h
